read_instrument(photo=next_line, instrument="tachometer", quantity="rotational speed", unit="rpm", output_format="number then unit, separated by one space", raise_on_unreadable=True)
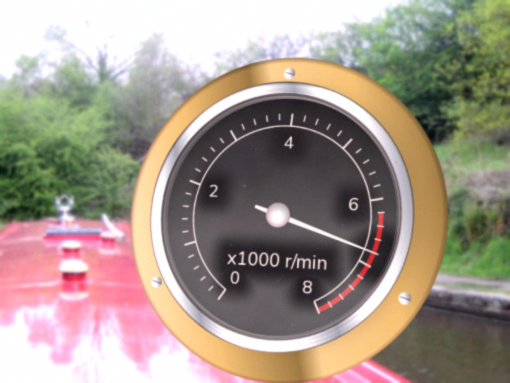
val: 6800 rpm
